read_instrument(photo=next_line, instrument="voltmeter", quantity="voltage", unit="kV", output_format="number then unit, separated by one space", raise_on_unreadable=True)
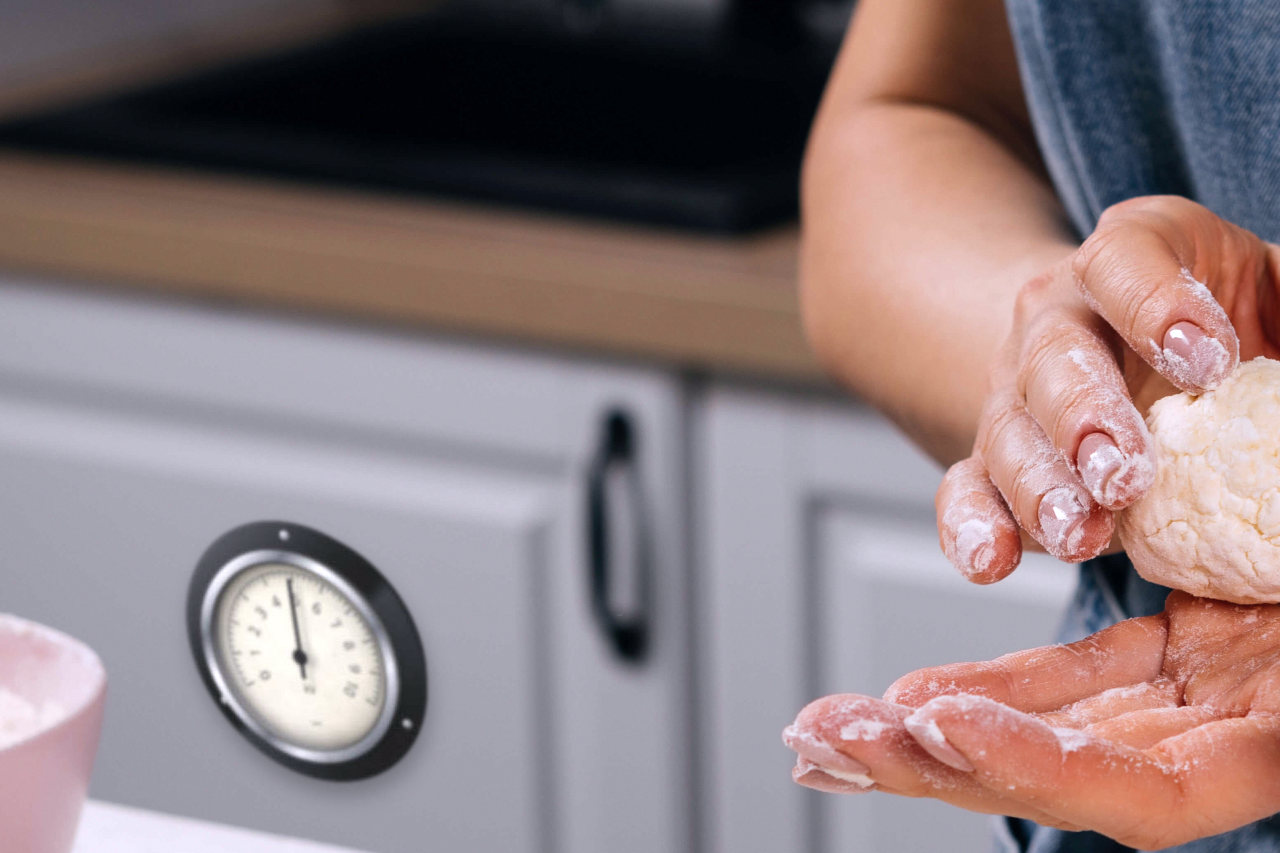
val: 5 kV
